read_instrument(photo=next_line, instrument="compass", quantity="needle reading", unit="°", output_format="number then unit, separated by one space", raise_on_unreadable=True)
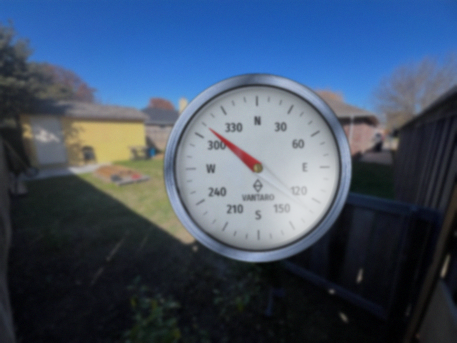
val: 310 °
